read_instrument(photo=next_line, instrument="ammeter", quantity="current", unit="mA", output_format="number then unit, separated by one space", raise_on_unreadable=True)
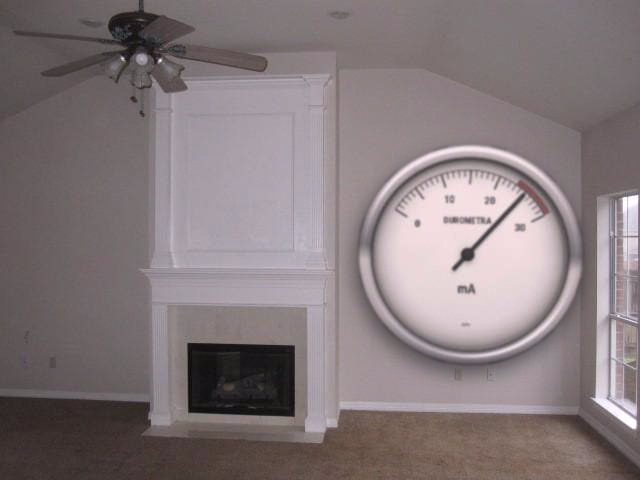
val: 25 mA
